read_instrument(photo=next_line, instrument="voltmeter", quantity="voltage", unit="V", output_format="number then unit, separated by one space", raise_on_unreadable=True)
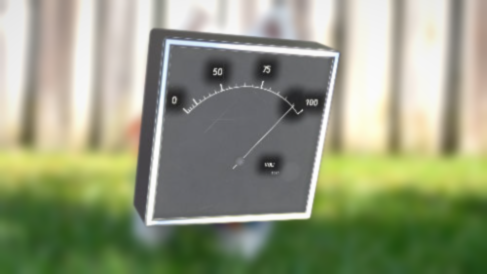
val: 95 V
